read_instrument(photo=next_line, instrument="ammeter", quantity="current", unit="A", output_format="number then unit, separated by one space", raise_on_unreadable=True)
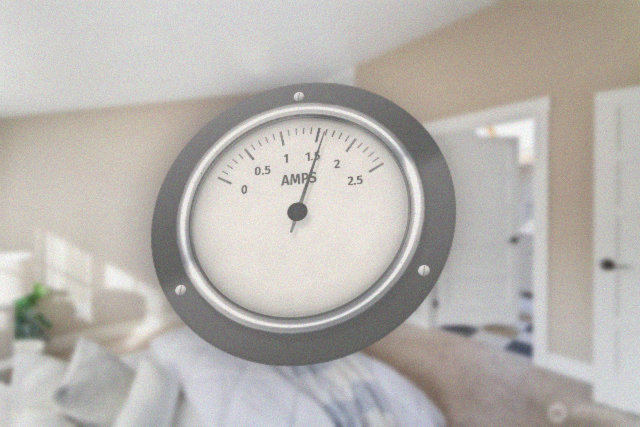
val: 1.6 A
